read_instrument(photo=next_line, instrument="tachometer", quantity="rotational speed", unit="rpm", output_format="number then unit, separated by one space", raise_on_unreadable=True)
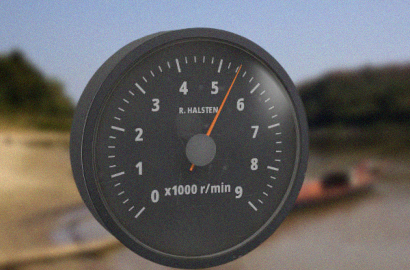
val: 5400 rpm
